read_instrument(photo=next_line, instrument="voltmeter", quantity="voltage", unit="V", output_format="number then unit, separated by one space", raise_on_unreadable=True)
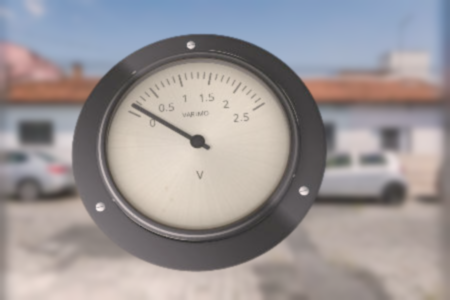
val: 0.1 V
